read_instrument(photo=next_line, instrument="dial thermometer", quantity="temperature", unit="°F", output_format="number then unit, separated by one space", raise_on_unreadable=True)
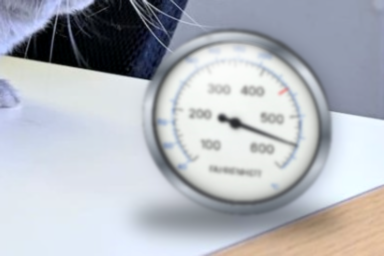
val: 550 °F
